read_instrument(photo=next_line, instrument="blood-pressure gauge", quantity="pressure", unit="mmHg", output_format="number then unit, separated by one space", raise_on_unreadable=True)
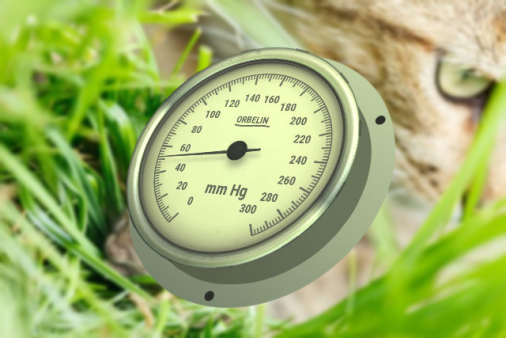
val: 50 mmHg
